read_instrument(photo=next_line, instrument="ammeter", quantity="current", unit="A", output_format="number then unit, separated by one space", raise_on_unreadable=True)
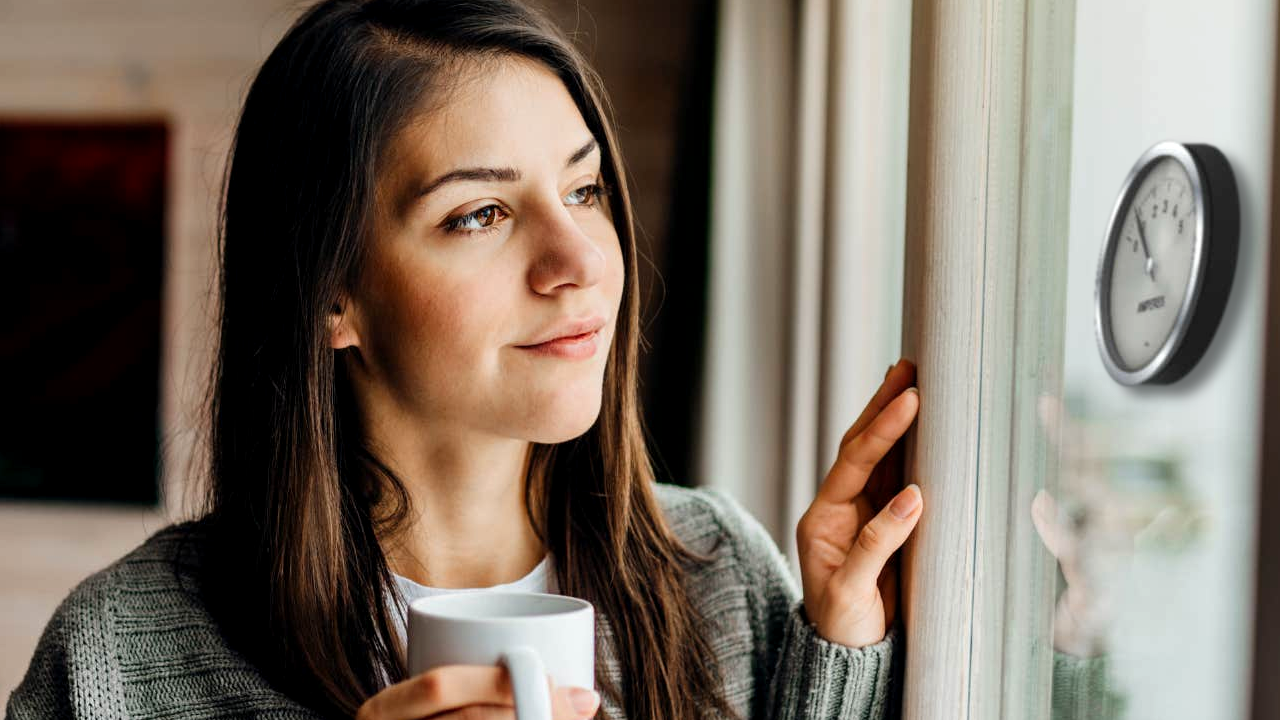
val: 1 A
